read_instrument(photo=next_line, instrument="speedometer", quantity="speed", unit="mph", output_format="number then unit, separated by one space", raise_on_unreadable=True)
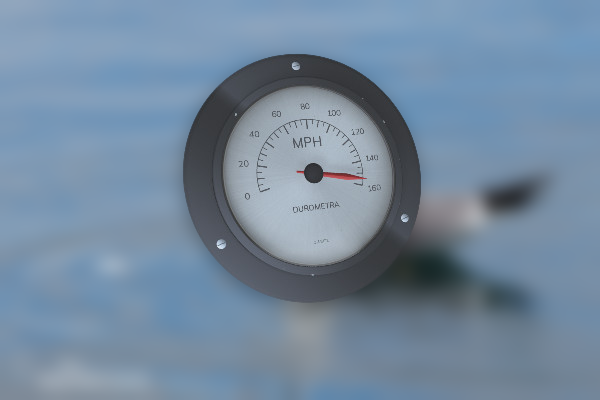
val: 155 mph
